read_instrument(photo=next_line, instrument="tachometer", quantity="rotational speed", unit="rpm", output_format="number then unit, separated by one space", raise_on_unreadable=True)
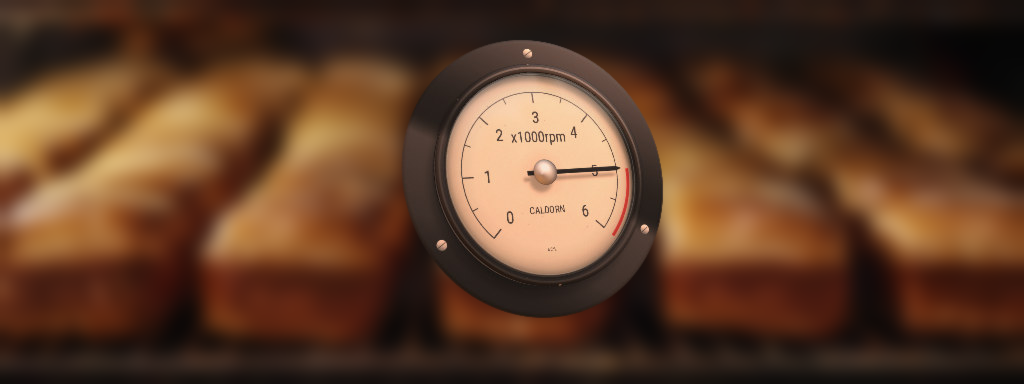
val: 5000 rpm
